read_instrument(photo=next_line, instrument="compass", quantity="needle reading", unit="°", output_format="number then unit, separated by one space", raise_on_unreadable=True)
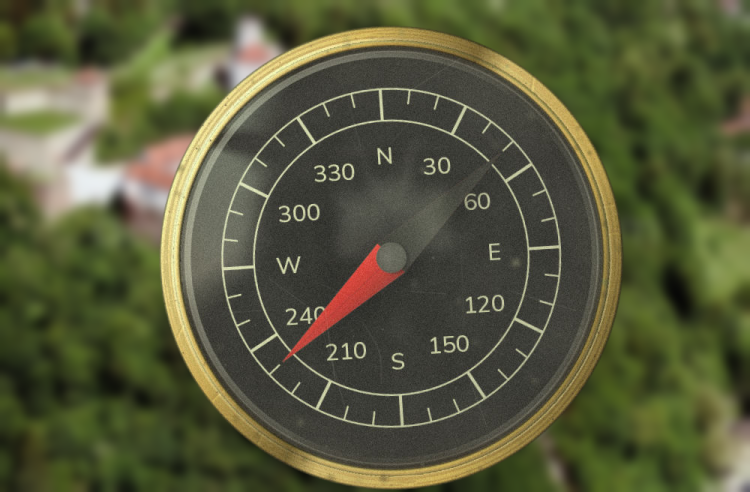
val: 230 °
